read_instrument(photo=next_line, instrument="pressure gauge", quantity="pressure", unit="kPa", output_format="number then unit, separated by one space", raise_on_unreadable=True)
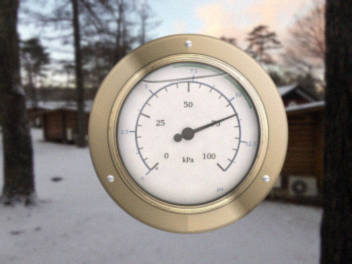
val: 75 kPa
